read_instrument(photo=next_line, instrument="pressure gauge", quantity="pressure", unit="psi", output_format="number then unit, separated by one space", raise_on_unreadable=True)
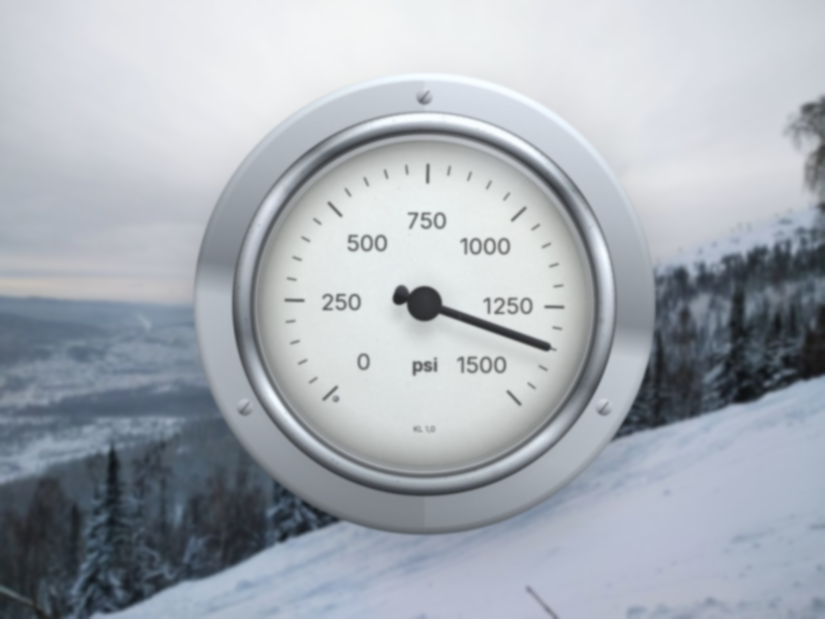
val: 1350 psi
